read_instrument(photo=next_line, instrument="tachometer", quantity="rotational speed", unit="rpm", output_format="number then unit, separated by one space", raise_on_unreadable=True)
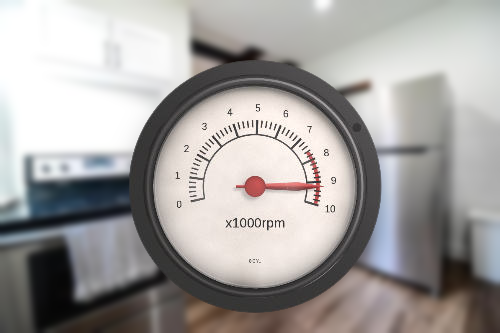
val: 9200 rpm
